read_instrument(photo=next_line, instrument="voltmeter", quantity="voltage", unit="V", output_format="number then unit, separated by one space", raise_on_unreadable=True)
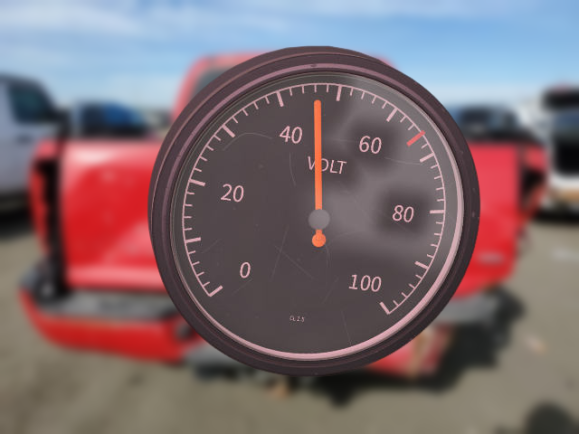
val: 46 V
